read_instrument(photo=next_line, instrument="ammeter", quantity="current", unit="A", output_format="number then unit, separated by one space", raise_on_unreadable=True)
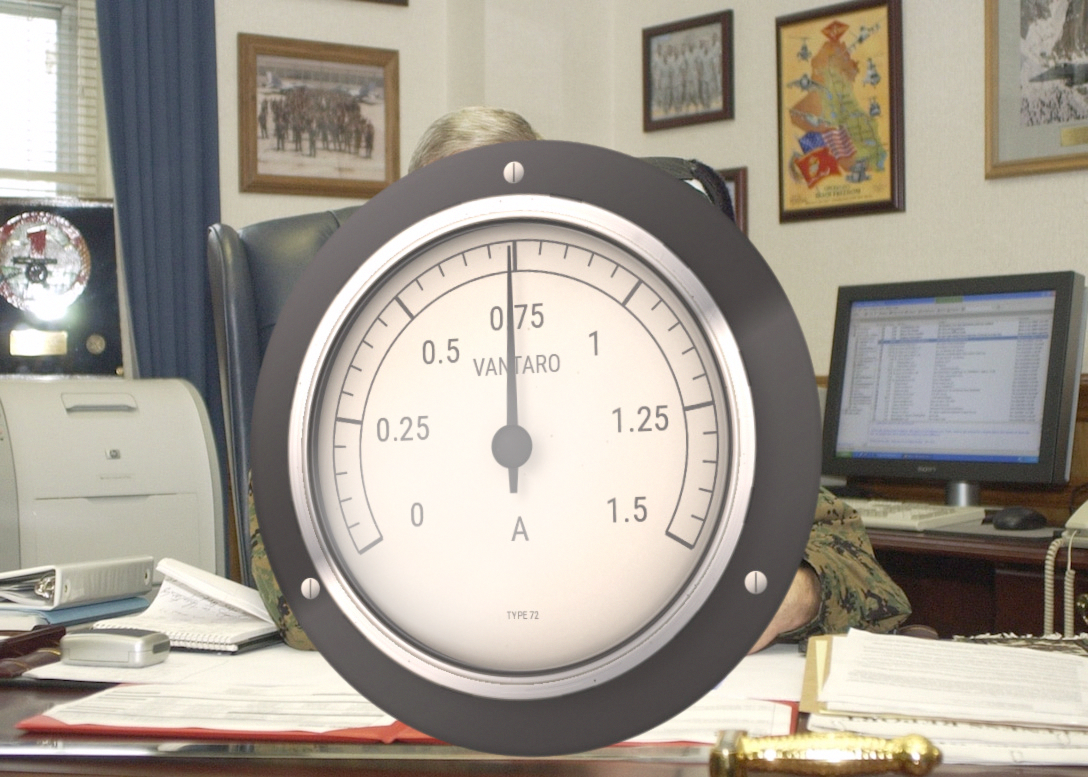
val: 0.75 A
